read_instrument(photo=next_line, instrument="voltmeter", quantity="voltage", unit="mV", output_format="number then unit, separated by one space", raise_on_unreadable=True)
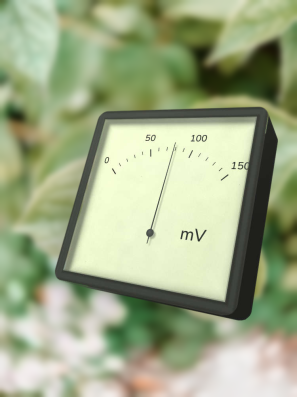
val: 80 mV
